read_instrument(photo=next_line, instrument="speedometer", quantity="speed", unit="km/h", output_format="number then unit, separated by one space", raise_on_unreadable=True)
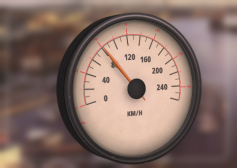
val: 80 km/h
